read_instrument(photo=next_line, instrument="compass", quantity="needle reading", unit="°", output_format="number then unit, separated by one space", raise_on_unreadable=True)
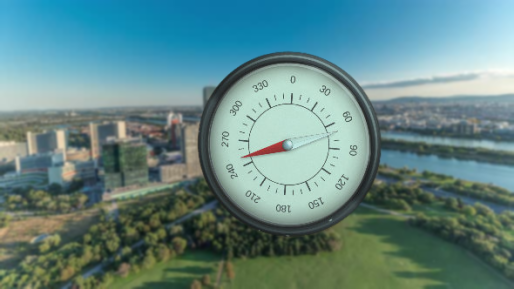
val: 250 °
